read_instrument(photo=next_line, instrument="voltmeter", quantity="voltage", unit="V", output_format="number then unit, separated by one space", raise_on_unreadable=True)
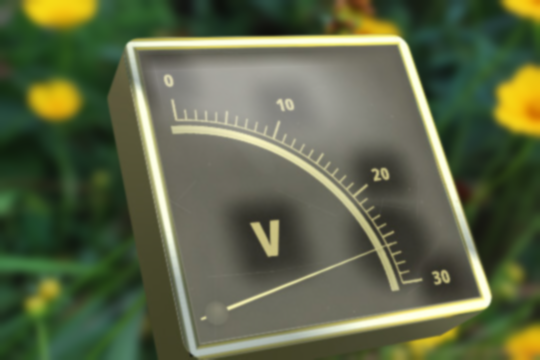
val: 26 V
